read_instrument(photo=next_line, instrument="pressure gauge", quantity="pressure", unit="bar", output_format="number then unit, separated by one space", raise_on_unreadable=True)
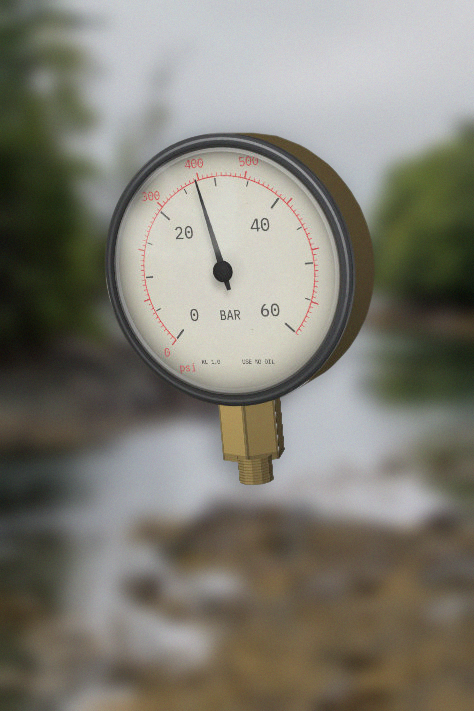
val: 27.5 bar
